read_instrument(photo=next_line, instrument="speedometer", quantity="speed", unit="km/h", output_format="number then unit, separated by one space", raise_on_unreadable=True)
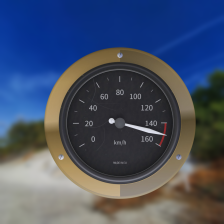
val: 150 km/h
